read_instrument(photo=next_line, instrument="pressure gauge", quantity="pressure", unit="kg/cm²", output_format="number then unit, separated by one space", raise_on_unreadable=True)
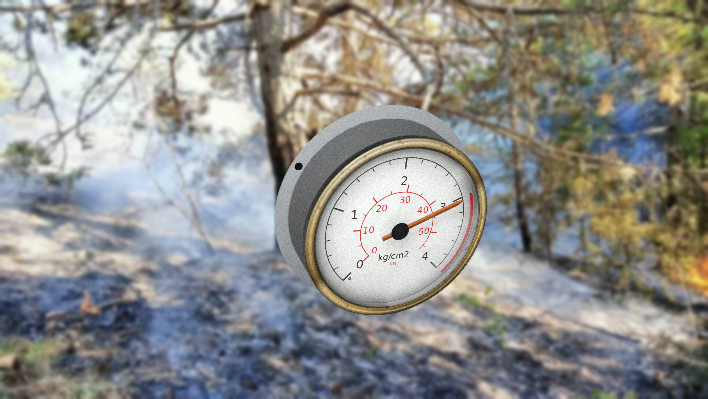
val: 3 kg/cm²
